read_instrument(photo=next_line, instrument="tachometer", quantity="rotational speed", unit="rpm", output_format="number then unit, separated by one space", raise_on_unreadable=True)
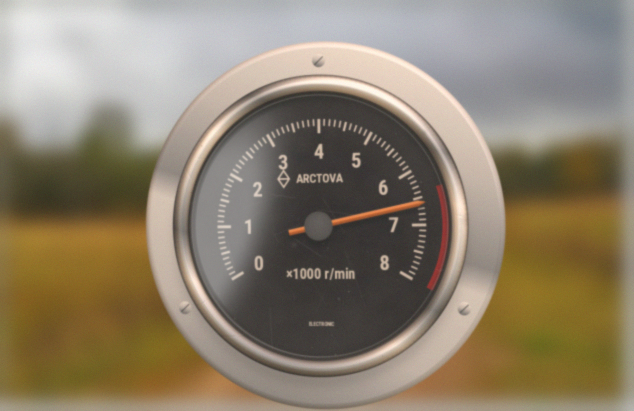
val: 6600 rpm
